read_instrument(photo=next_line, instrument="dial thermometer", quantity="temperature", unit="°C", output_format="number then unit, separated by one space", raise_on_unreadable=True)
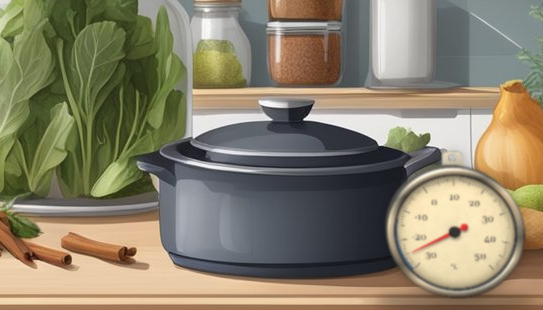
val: -25 °C
